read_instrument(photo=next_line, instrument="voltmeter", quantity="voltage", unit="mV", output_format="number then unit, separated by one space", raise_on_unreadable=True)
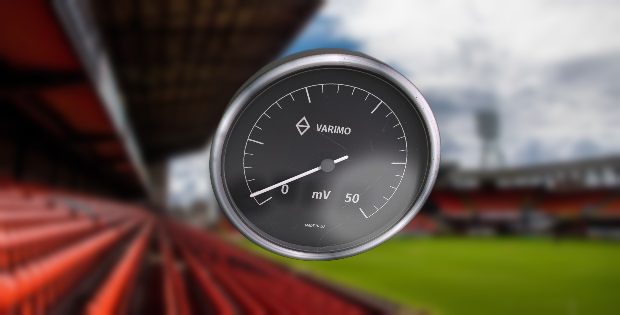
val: 2 mV
